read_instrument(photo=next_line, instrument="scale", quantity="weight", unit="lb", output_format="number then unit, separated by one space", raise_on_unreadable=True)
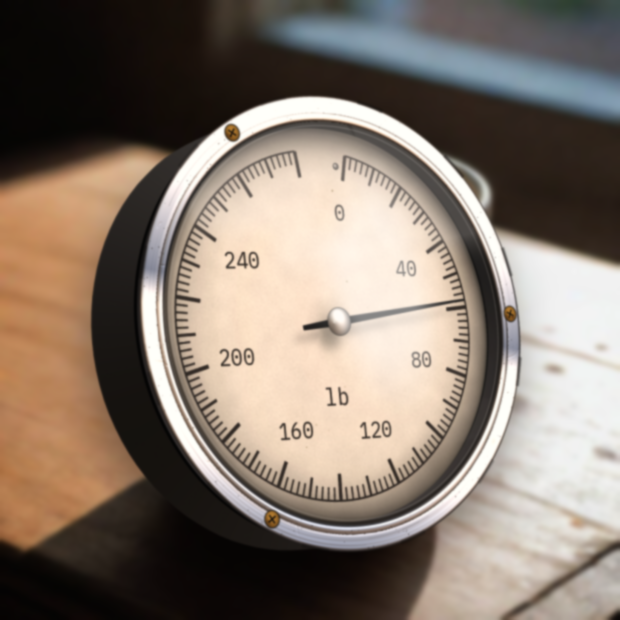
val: 58 lb
